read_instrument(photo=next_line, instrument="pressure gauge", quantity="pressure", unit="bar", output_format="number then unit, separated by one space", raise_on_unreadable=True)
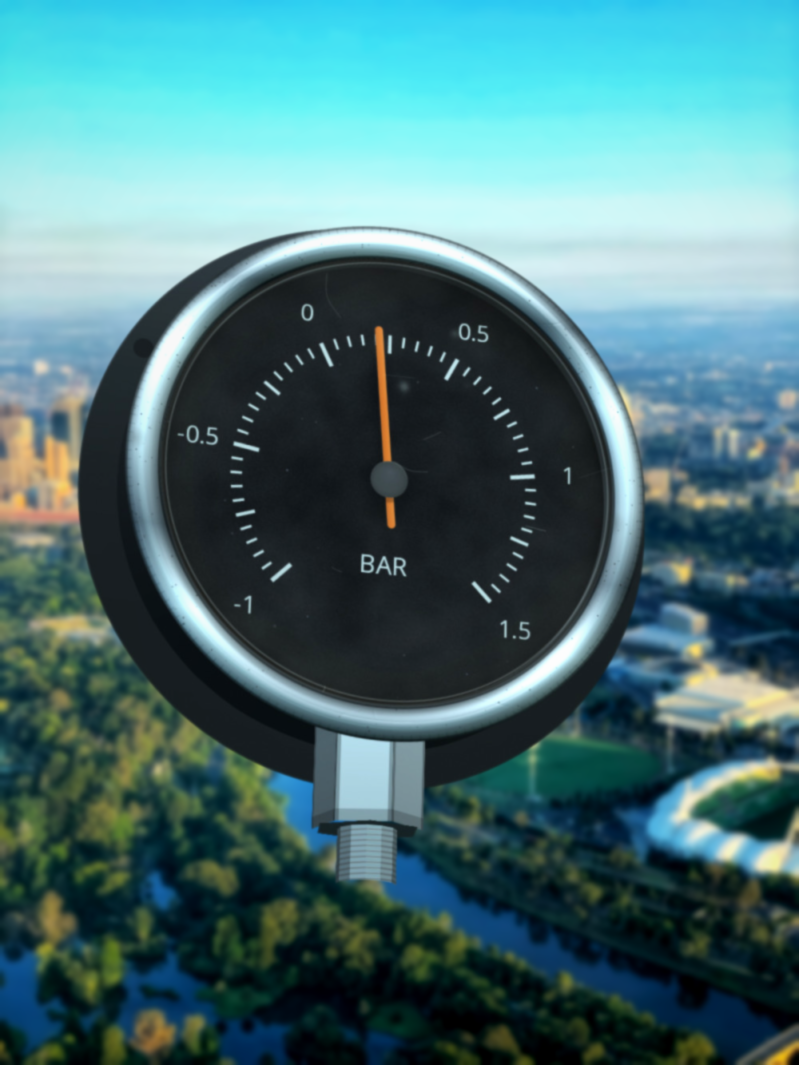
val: 0.2 bar
